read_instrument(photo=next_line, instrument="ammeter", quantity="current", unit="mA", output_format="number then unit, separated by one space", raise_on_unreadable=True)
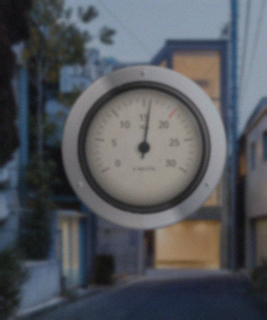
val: 16 mA
